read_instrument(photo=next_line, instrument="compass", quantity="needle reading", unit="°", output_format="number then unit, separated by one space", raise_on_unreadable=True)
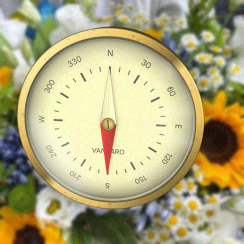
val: 180 °
